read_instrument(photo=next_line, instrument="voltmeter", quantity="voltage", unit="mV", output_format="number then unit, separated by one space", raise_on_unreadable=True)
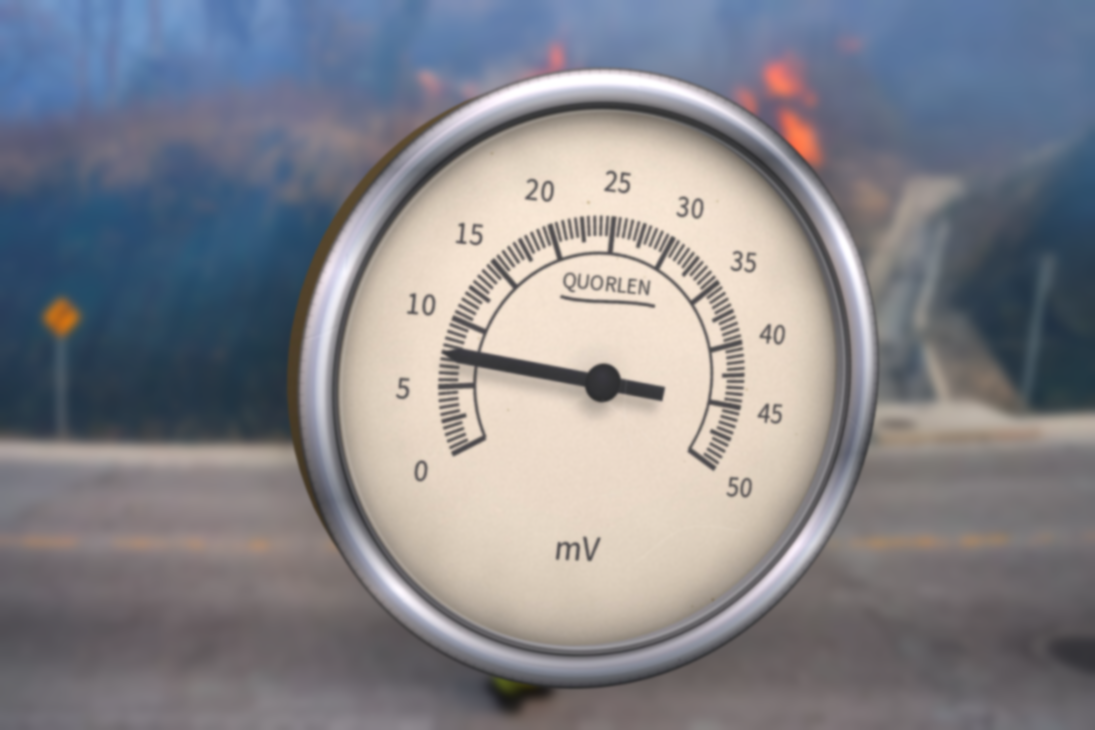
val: 7.5 mV
